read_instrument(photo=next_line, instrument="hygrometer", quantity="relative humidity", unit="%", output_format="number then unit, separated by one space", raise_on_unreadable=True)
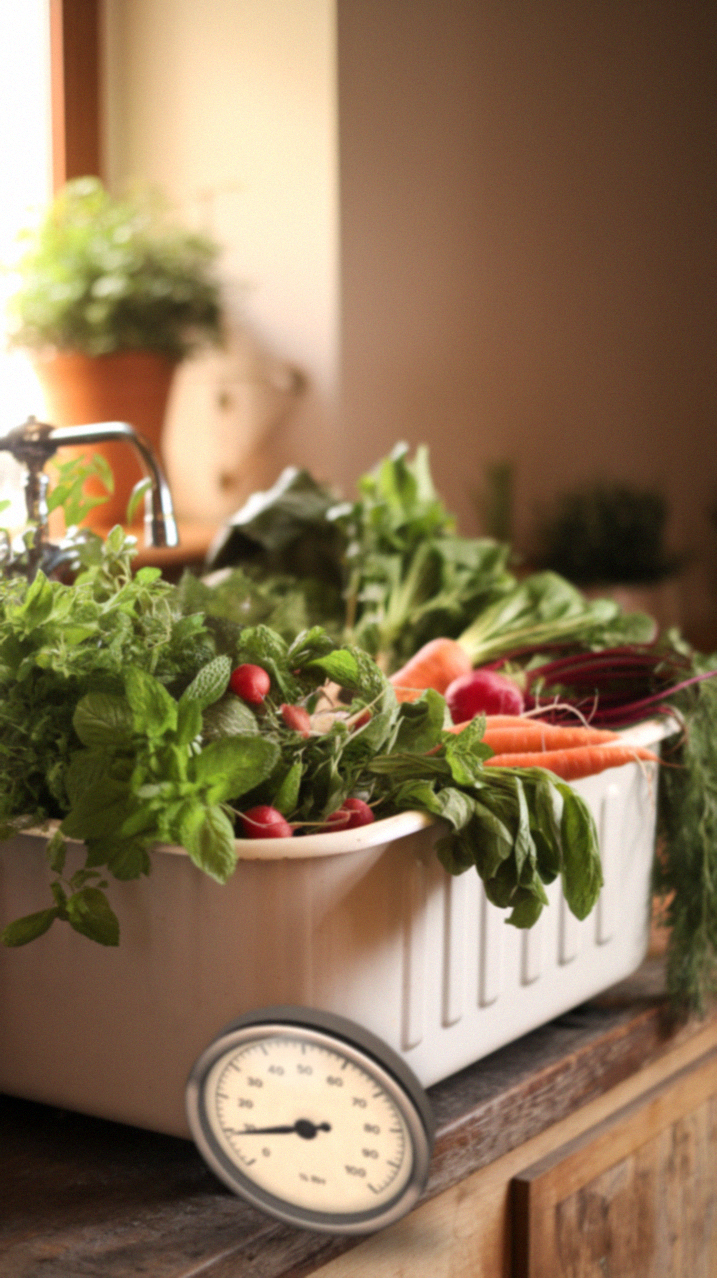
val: 10 %
